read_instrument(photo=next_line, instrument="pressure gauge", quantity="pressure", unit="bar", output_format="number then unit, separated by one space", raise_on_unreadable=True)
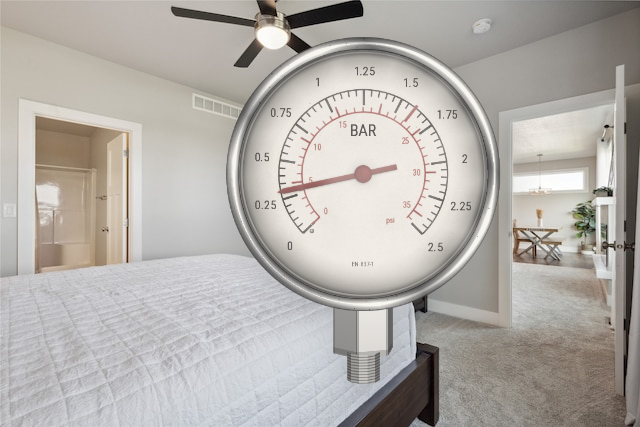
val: 0.3 bar
